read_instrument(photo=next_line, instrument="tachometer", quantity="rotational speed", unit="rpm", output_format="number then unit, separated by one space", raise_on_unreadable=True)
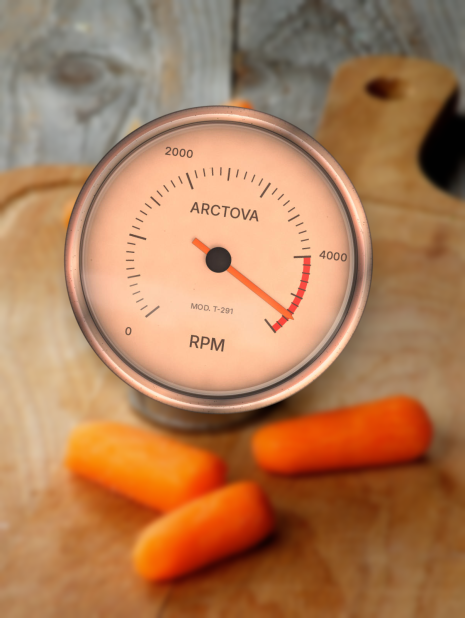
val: 4750 rpm
